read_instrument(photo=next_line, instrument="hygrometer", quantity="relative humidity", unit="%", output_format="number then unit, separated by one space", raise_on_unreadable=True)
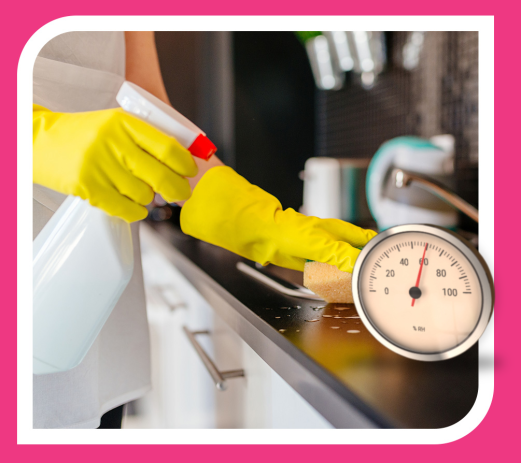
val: 60 %
